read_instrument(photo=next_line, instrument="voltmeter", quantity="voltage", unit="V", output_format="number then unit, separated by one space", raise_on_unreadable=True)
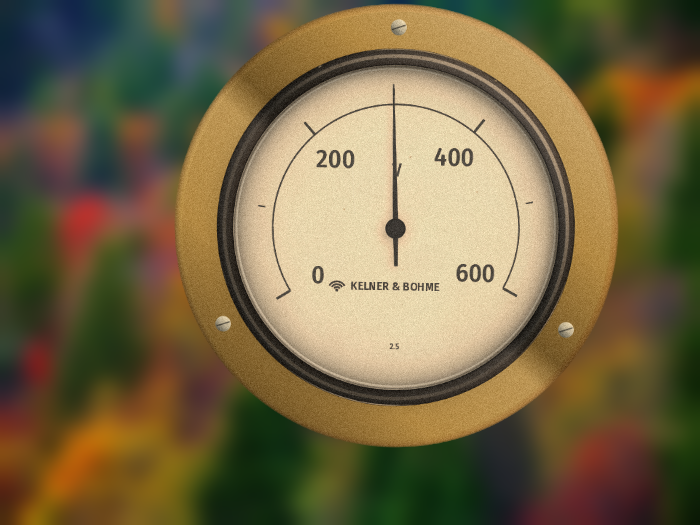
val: 300 V
